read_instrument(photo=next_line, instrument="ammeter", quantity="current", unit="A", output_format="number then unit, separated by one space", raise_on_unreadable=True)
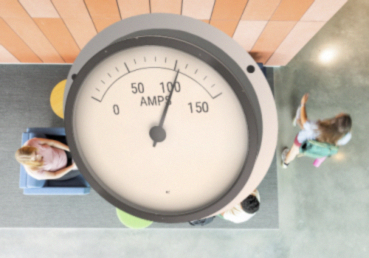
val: 105 A
